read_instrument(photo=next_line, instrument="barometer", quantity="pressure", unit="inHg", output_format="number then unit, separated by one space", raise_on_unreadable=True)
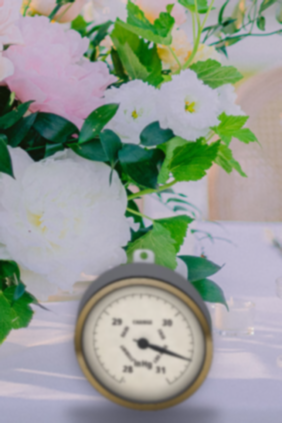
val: 30.6 inHg
